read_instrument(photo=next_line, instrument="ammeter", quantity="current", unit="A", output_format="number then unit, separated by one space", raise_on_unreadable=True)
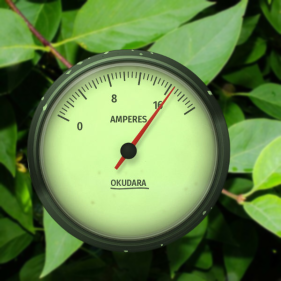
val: 16.5 A
